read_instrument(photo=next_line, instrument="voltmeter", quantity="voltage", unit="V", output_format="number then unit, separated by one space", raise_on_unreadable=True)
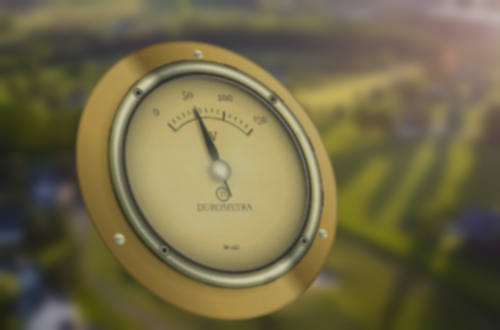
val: 50 V
